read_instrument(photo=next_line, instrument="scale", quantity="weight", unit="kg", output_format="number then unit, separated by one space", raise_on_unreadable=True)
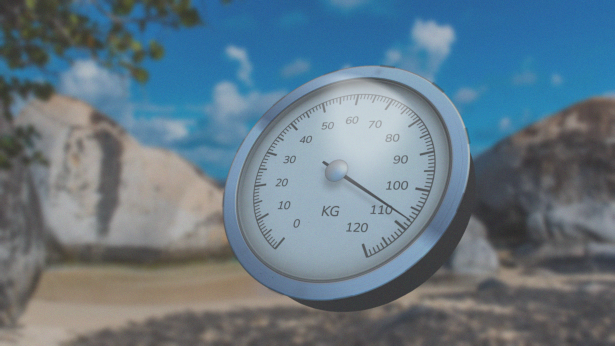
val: 108 kg
